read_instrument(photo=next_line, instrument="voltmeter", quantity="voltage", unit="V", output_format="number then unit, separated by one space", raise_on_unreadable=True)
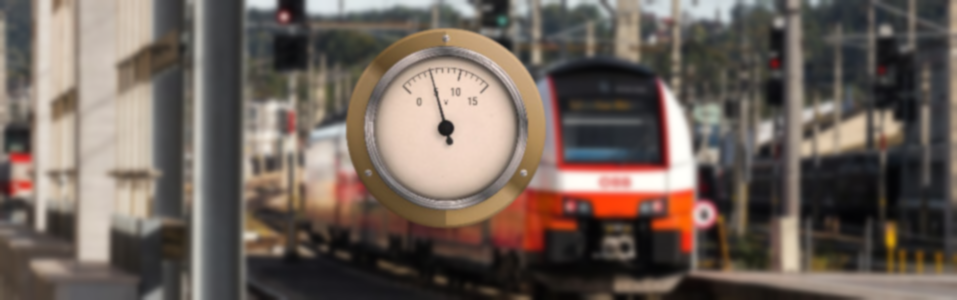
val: 5 V
